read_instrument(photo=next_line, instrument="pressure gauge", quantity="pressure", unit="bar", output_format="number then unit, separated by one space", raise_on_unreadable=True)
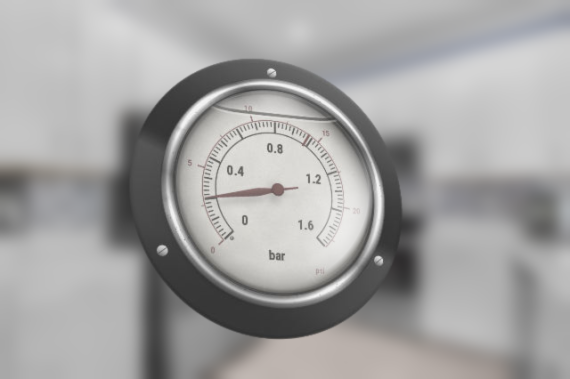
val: 0.2 bar
